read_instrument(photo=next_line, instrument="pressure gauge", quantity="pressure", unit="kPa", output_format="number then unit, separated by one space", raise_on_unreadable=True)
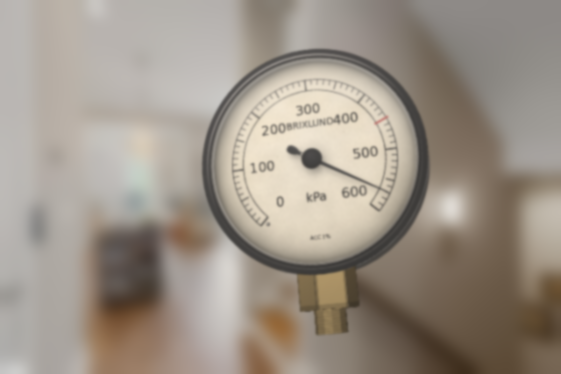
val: 570 kPa
